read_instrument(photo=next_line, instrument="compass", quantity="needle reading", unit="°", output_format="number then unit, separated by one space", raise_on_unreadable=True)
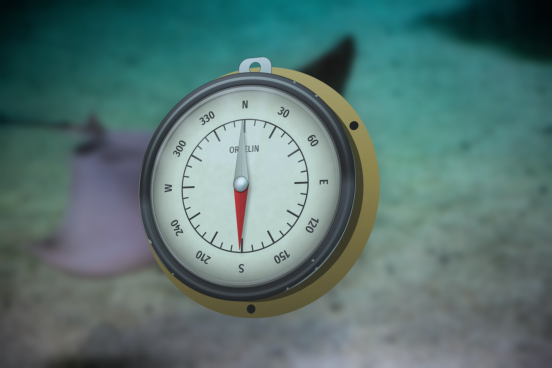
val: 180 °
